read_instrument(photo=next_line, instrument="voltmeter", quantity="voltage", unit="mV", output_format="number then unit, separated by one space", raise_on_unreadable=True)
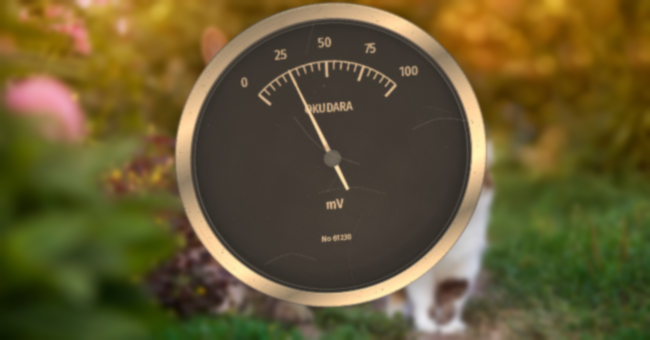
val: 25 mV
